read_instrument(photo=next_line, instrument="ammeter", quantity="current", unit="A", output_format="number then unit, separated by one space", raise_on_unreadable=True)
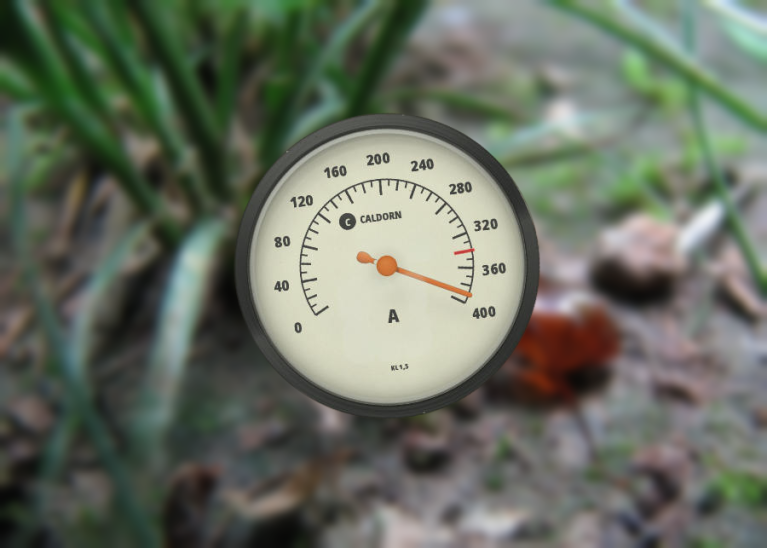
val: 390 A
